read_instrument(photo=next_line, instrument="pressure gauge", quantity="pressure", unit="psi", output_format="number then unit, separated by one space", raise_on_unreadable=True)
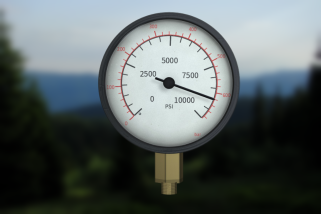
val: 9000 psi
